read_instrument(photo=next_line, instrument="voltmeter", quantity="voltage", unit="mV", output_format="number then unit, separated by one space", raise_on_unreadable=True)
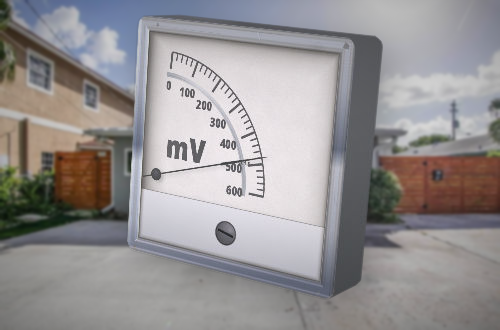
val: 480 mV
